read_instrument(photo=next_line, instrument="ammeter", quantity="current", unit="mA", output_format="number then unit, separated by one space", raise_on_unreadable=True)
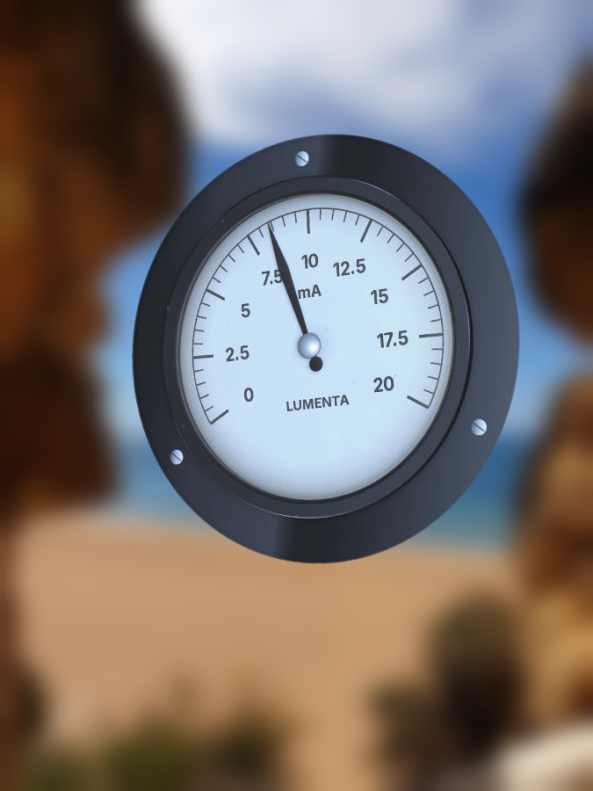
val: 8.5 mA
